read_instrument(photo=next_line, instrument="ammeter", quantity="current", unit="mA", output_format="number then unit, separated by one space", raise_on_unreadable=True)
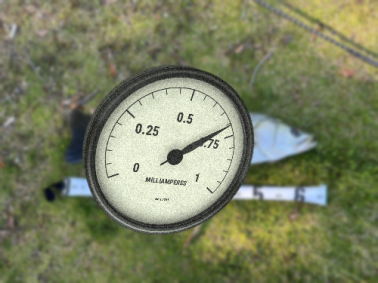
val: 0.7 mA
